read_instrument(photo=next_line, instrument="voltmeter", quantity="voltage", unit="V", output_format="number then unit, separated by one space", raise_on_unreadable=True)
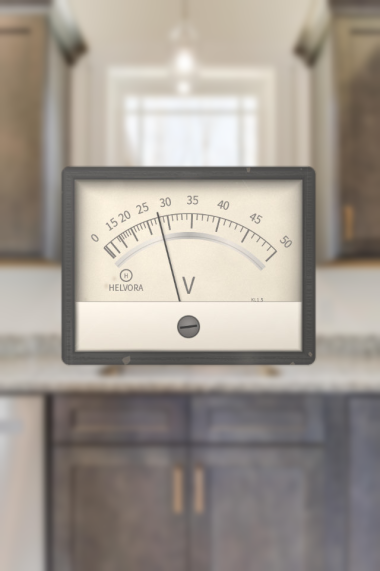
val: 28 V
